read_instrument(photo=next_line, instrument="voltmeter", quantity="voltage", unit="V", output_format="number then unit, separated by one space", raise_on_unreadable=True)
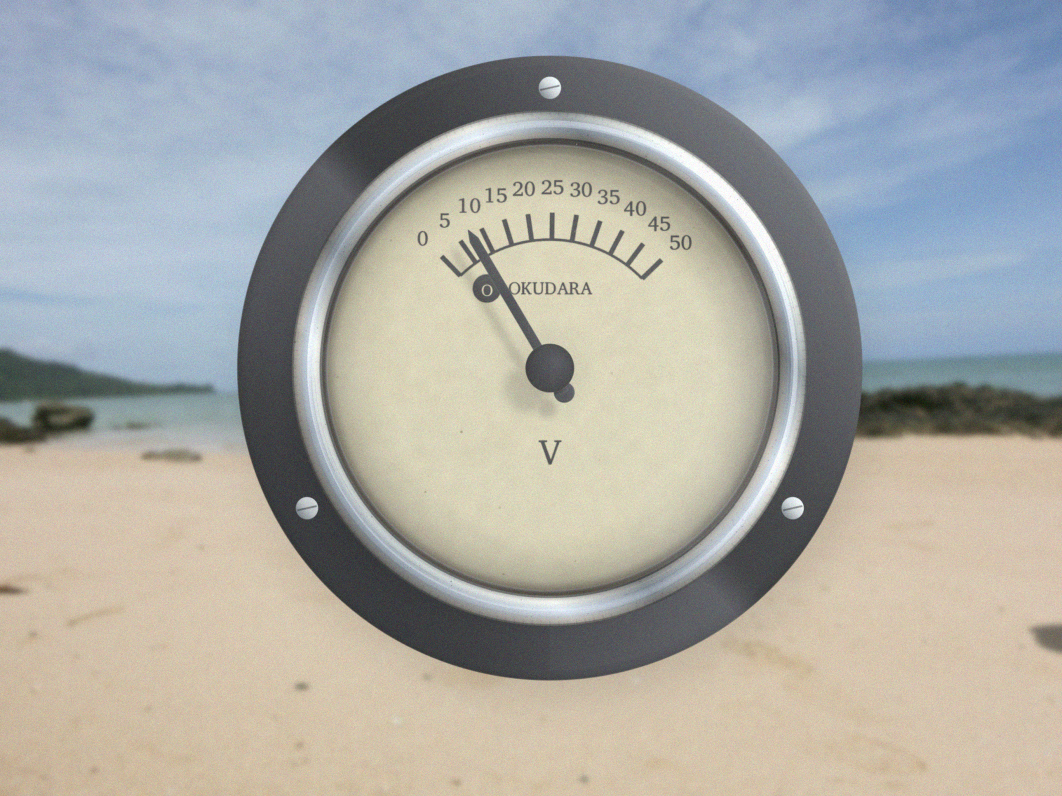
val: 7.5 V
